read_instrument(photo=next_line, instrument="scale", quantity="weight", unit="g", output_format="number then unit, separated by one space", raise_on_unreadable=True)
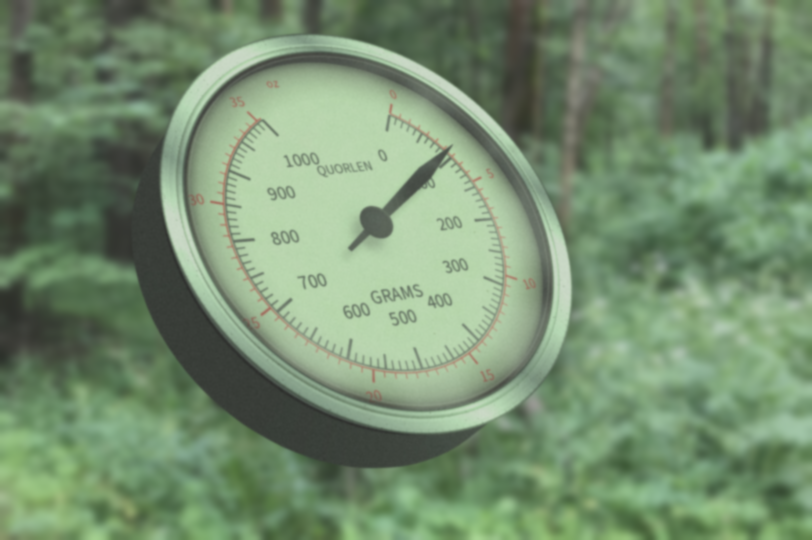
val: 90 g
